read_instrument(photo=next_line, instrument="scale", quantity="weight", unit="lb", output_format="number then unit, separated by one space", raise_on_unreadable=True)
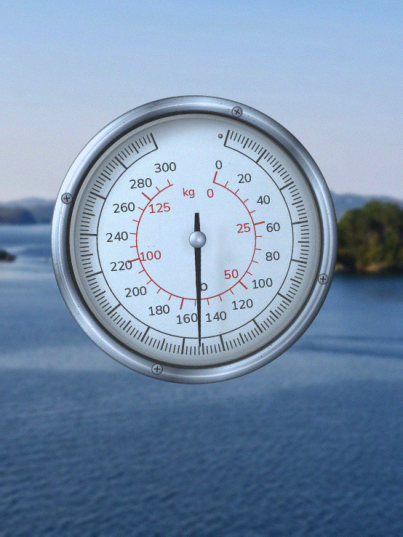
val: 152 lb
